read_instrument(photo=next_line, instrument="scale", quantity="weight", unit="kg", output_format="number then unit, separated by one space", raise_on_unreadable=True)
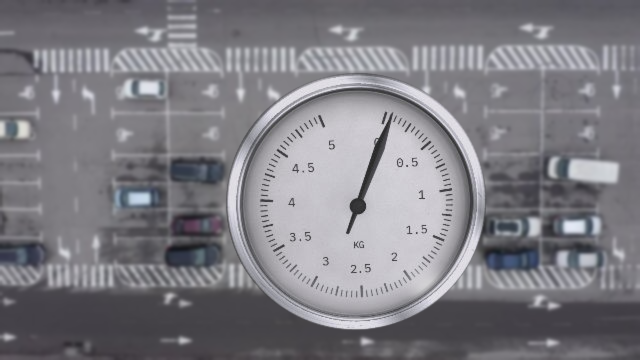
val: 0.05 kg
